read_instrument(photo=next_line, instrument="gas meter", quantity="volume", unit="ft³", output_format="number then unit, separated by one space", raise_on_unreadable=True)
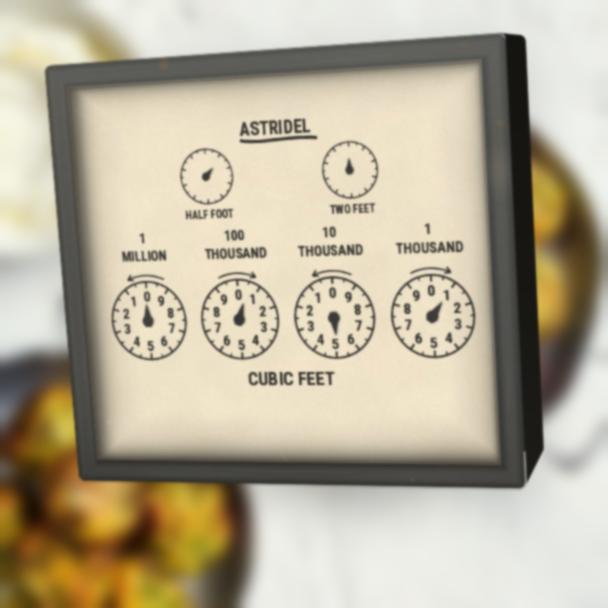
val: 5100 ft³
